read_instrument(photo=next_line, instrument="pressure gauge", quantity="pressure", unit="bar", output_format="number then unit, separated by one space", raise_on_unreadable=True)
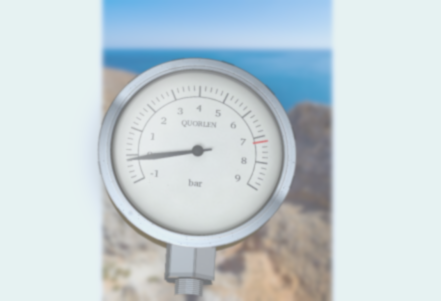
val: -0.2 bar
